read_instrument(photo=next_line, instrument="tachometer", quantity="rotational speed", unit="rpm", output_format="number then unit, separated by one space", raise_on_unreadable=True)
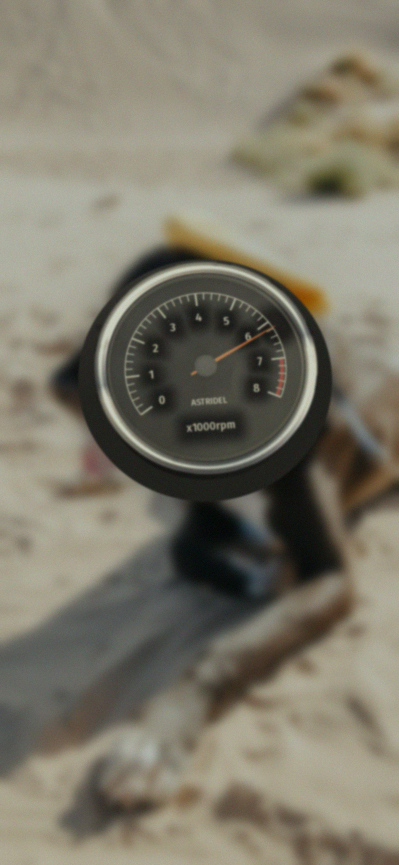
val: 6200 rpm
